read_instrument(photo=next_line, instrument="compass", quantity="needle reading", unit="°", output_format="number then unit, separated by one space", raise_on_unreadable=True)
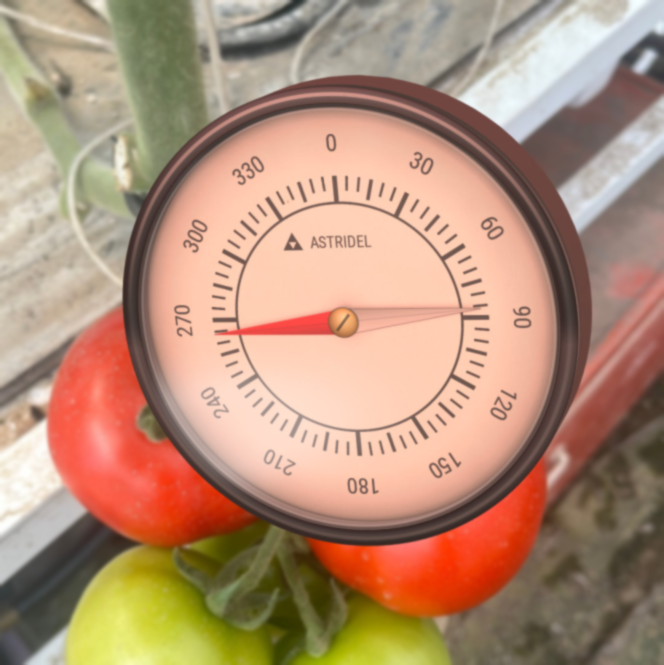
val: 265 °
